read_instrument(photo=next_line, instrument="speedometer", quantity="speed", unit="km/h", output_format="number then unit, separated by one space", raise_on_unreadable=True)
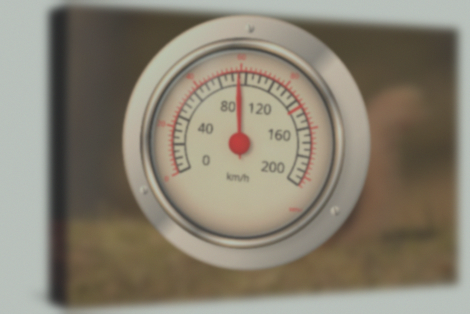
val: 95 km/h
